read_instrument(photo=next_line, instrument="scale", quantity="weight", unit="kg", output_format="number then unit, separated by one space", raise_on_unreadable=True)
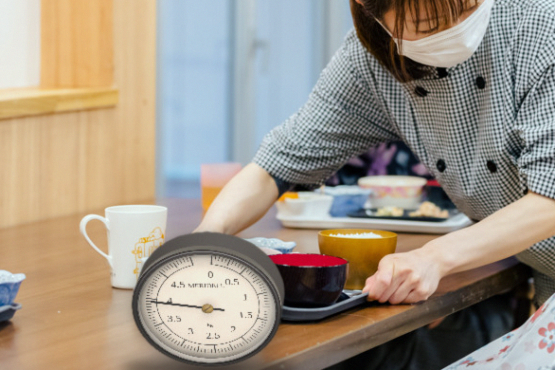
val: 4 kg
